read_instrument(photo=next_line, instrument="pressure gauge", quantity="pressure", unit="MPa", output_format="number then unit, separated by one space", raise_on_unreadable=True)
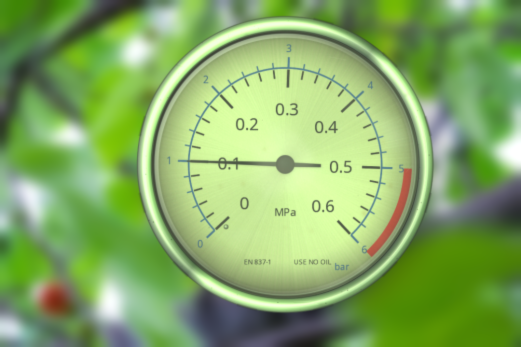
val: 0.1 MPa
